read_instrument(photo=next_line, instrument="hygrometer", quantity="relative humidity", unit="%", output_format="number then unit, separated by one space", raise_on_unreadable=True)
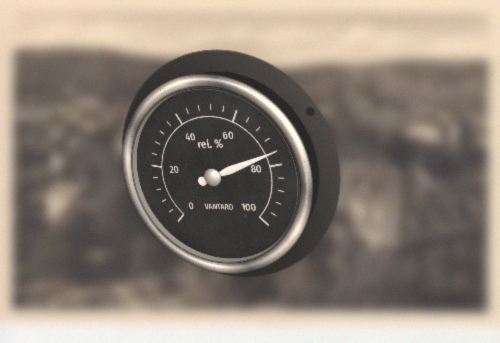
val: 76 %
